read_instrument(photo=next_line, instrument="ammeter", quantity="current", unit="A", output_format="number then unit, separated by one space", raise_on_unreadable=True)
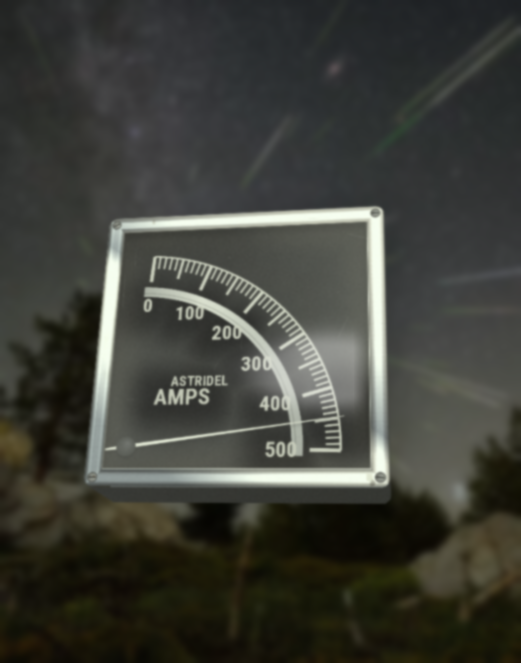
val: 450 A
